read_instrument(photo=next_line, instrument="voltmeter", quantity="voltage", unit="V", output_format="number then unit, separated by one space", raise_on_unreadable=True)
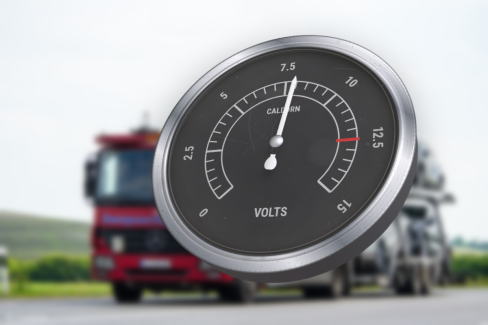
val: 8 V
